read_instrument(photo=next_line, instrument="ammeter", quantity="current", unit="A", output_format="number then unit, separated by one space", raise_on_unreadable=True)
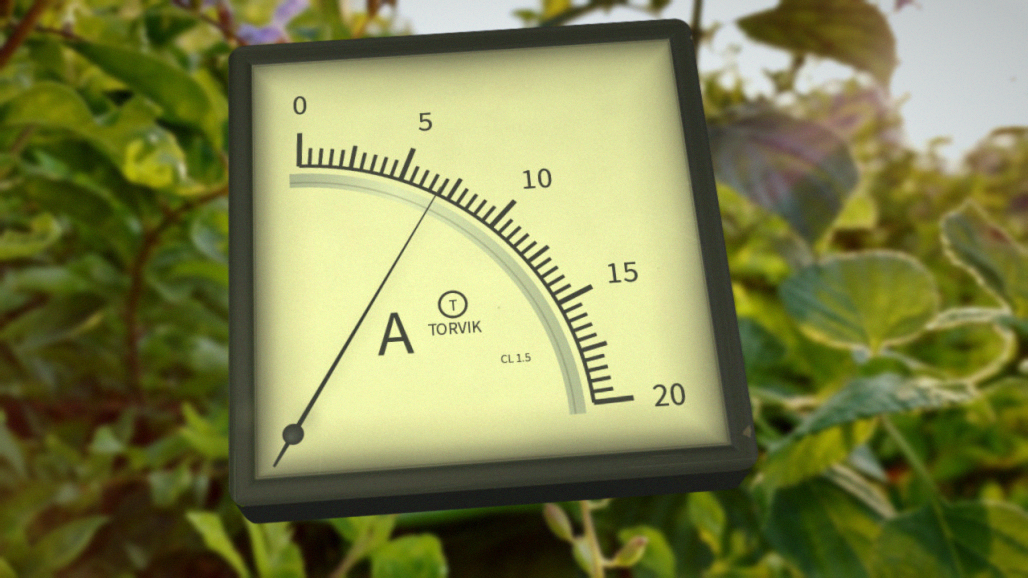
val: 7 A
